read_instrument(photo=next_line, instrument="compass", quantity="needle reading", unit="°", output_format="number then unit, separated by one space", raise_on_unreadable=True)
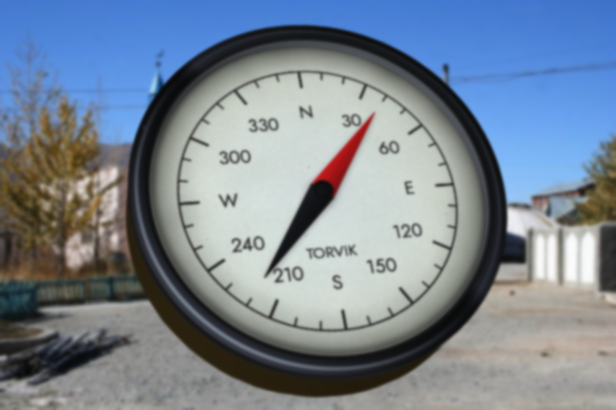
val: 40 °
